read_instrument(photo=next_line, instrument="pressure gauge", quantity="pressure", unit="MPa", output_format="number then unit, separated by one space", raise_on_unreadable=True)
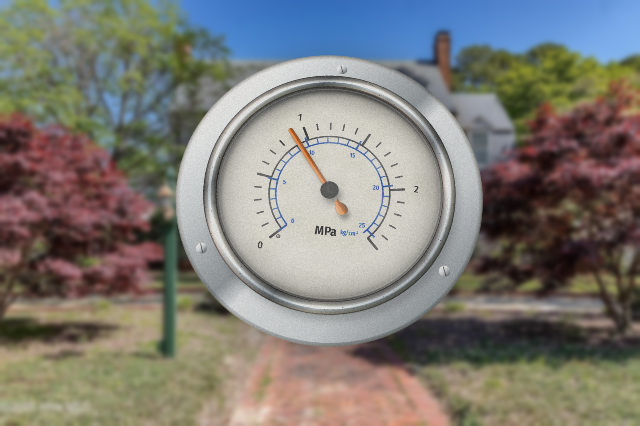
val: 0.9 MPa
